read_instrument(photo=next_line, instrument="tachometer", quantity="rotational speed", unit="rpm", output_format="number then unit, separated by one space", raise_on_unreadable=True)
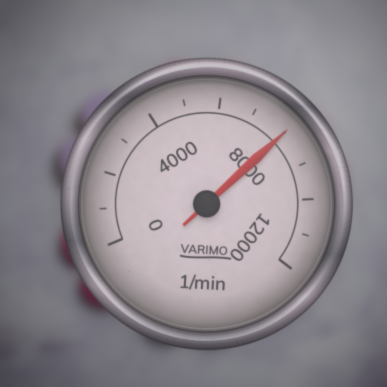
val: 8000 rpm
